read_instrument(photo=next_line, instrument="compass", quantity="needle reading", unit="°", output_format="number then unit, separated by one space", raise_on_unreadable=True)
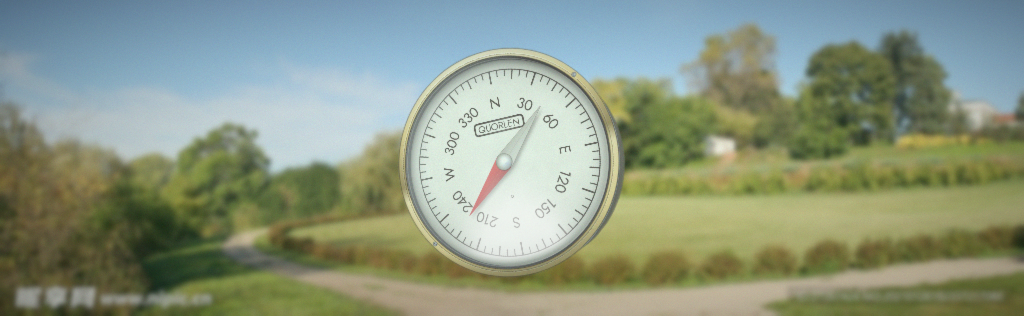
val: 225 °
